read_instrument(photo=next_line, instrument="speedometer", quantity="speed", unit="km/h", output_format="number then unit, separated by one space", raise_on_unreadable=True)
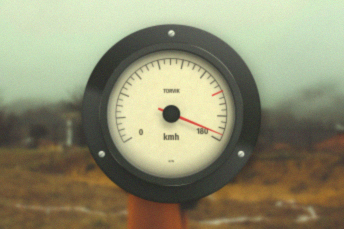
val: 175 km/h
